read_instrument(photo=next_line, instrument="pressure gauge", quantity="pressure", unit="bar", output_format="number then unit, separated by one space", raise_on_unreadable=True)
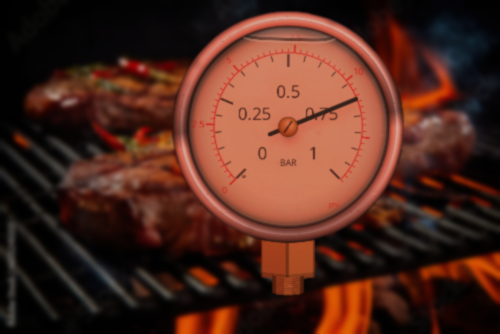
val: 0.75 bar
